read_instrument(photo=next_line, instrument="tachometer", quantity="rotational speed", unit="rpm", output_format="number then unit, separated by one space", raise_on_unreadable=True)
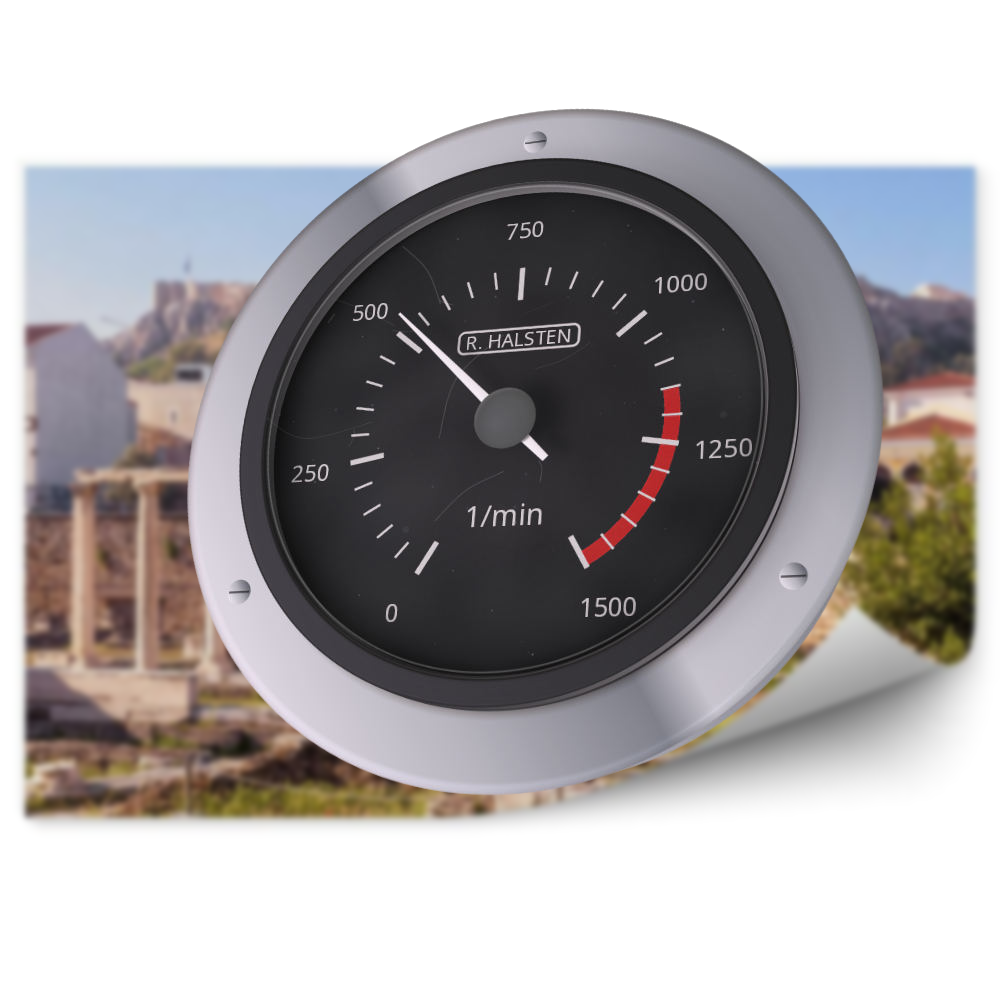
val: 525 rpm
